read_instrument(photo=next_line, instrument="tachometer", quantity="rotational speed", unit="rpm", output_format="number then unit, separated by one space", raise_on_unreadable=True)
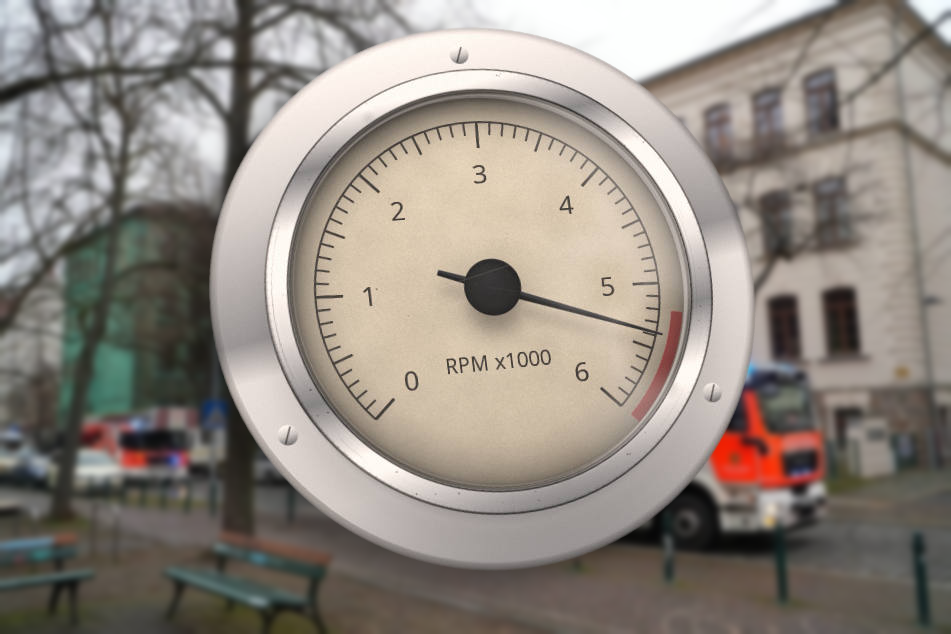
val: 5400 rpm
